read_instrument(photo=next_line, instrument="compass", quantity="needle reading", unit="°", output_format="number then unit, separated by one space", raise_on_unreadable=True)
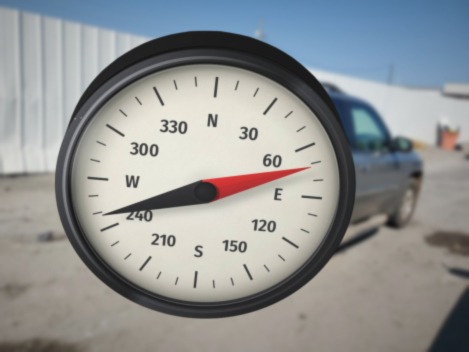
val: 70 °
